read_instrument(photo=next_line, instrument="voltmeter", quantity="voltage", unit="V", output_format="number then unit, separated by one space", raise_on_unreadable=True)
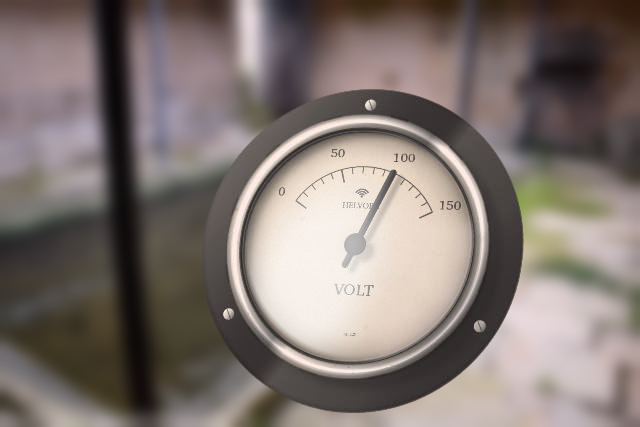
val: 100 V
